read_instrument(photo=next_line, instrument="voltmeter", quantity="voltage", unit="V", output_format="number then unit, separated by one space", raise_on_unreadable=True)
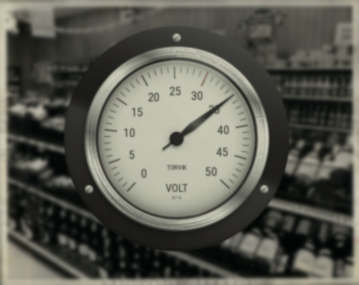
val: 35 V
